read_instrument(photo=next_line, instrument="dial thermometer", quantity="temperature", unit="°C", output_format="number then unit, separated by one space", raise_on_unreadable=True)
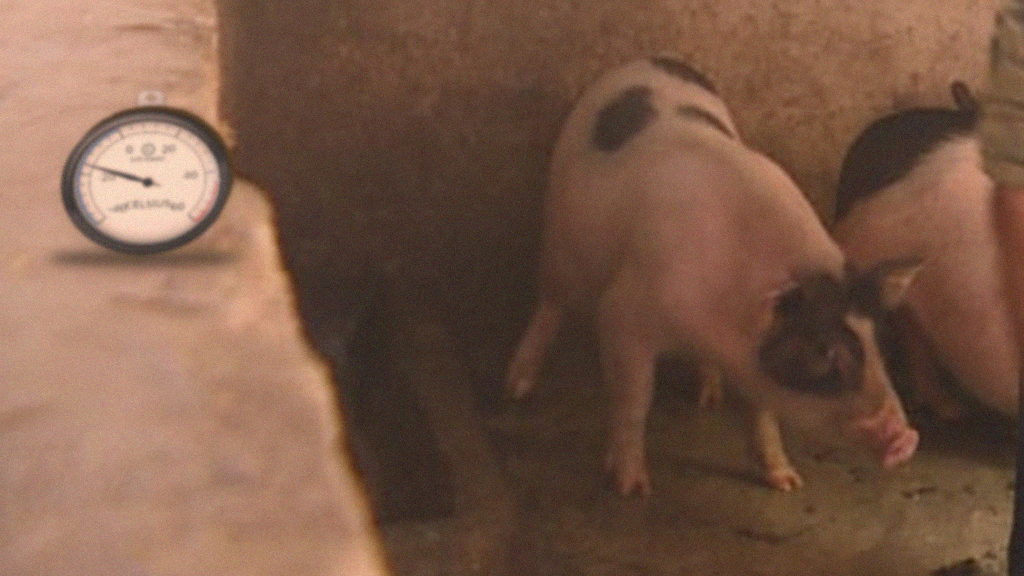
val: -16 °C
